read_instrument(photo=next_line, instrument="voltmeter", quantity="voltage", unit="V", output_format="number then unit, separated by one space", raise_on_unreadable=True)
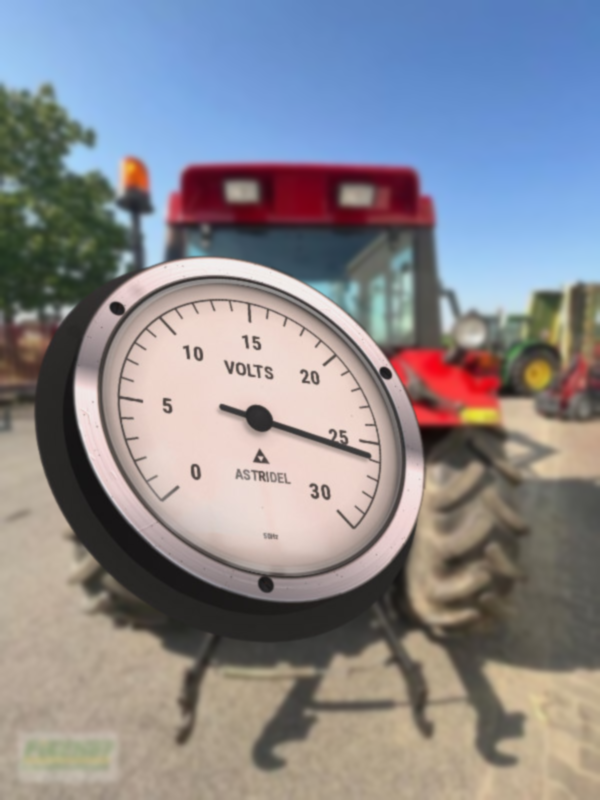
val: 26 V
